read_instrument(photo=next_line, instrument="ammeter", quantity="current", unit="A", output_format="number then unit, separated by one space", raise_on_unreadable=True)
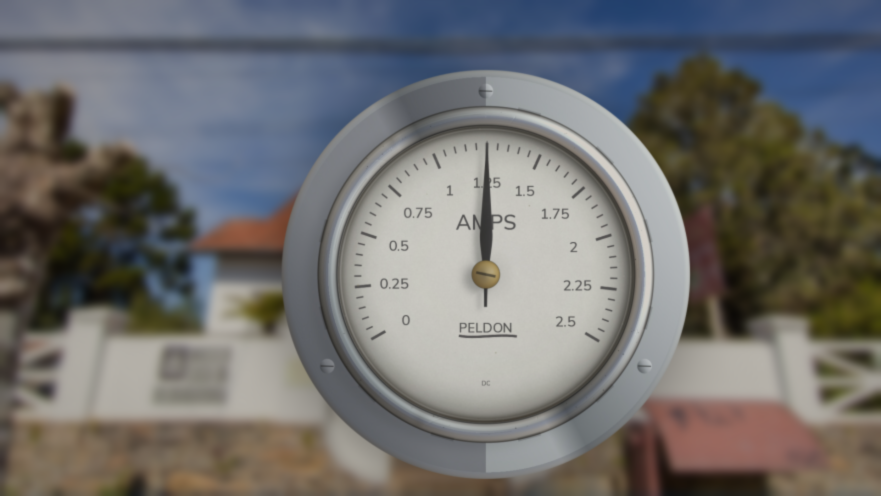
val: 1.25 A
